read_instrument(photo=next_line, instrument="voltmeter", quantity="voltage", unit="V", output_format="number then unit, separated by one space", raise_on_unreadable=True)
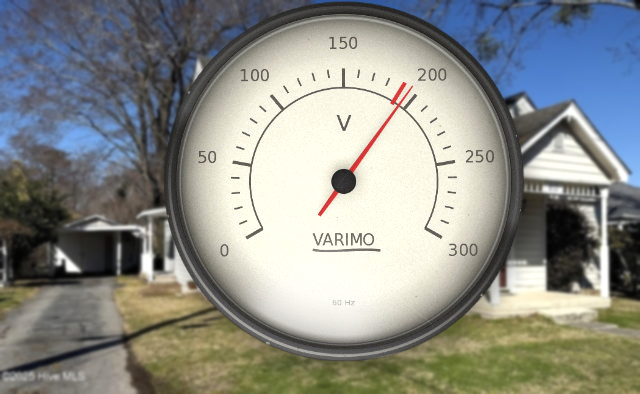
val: 195 V
